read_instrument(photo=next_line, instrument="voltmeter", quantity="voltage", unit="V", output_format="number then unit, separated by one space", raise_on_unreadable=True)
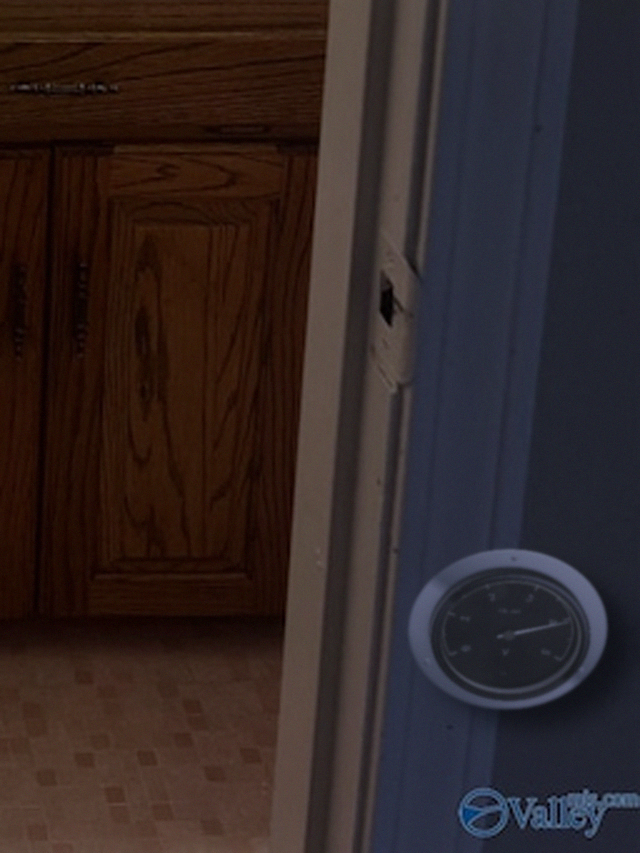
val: 4 V
